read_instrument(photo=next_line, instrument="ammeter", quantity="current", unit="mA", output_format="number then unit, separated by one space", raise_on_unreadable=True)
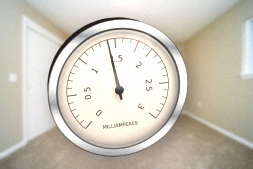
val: 1.4 mA
